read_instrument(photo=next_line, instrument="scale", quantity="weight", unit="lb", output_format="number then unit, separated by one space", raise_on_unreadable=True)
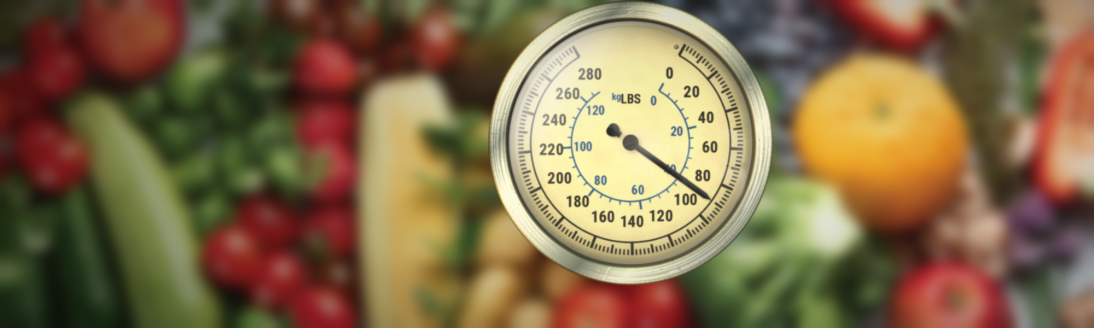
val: 90 lb
